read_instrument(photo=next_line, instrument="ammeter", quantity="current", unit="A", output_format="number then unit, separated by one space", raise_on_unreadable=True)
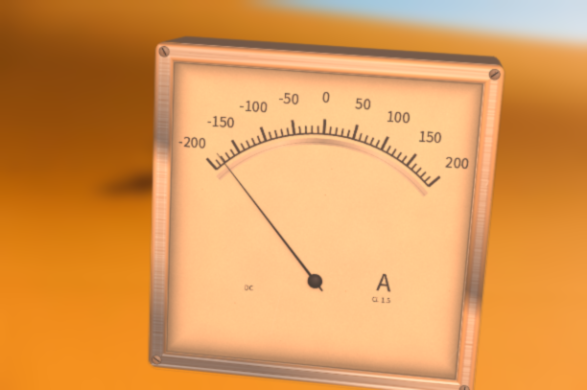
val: -180 A
